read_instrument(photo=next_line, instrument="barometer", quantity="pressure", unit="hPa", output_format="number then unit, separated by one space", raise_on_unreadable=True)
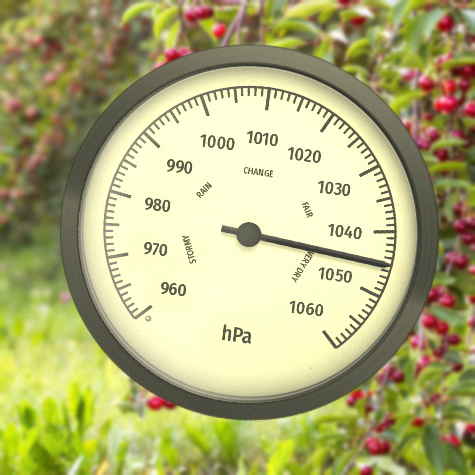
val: 1045 hPa
